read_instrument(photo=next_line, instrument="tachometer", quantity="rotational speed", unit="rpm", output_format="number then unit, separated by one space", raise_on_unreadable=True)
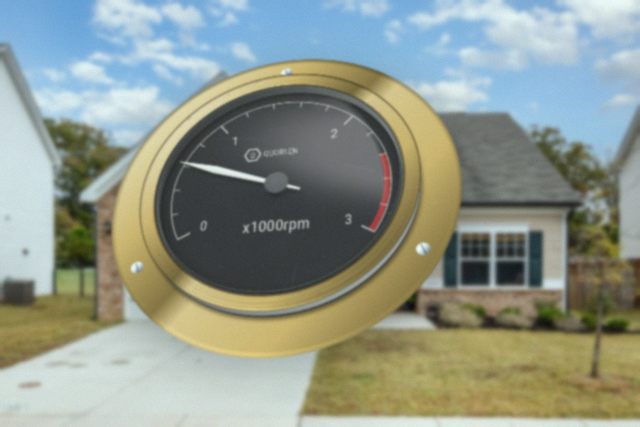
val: 600 rpm
